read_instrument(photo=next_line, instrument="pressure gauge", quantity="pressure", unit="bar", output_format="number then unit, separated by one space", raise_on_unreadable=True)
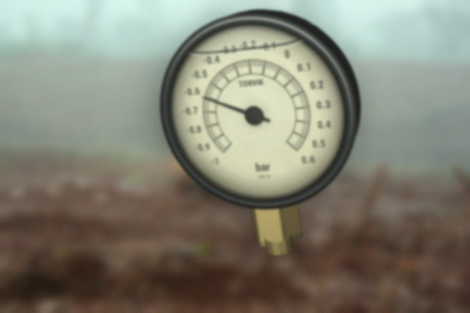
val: -0.6 bar
